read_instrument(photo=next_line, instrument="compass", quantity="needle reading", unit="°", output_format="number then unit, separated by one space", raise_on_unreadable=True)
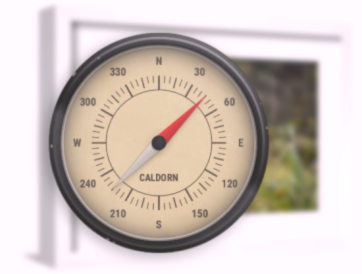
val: 45 °
